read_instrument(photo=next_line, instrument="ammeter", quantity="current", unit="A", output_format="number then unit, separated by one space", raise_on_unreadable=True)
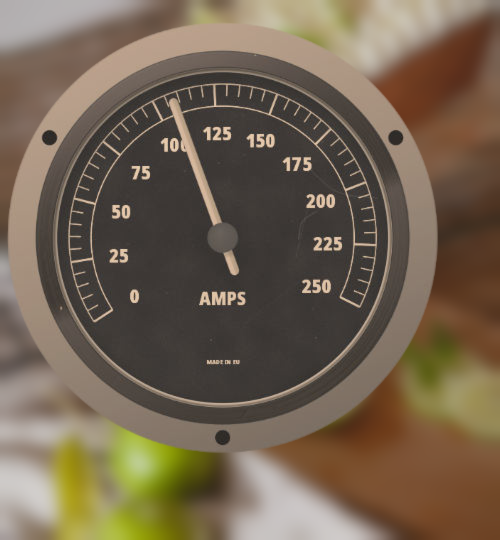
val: 107.5 A
